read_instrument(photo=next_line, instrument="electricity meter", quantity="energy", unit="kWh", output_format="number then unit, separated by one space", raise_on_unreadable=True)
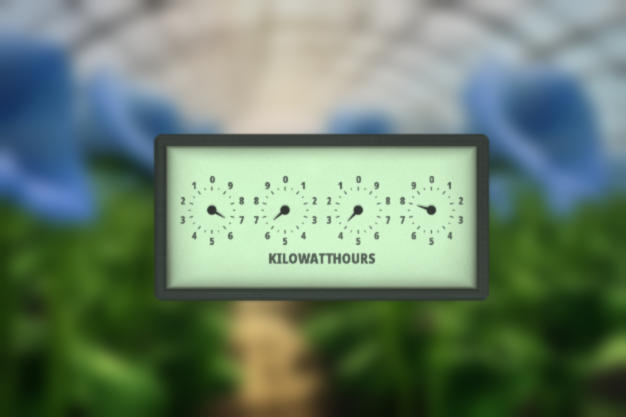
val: 6638 kWh
